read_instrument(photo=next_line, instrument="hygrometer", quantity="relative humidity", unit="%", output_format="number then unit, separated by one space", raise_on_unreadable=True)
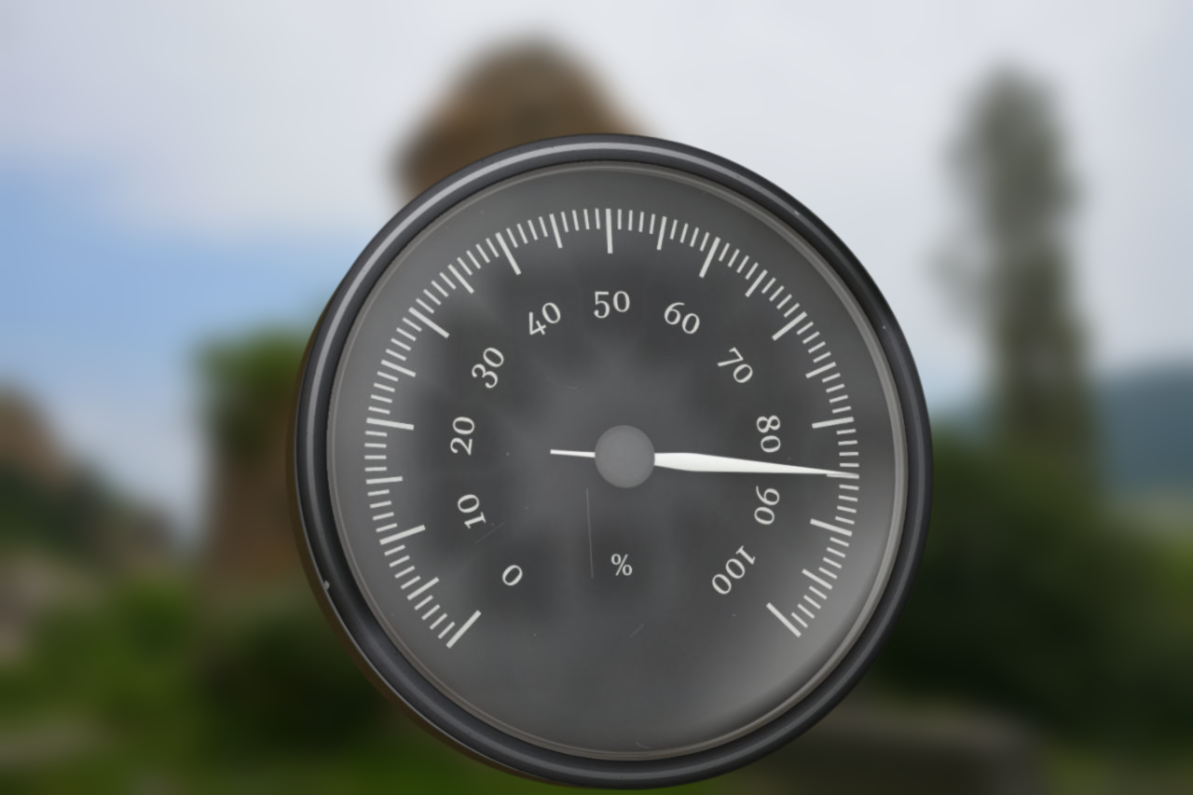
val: 85 %
